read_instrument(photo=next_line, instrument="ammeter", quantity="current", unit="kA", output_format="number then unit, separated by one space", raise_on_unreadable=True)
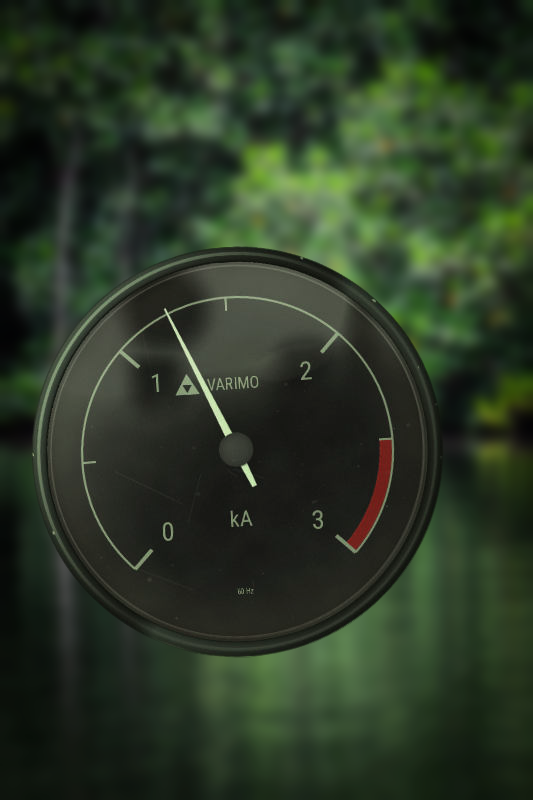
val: 1.25 kA
